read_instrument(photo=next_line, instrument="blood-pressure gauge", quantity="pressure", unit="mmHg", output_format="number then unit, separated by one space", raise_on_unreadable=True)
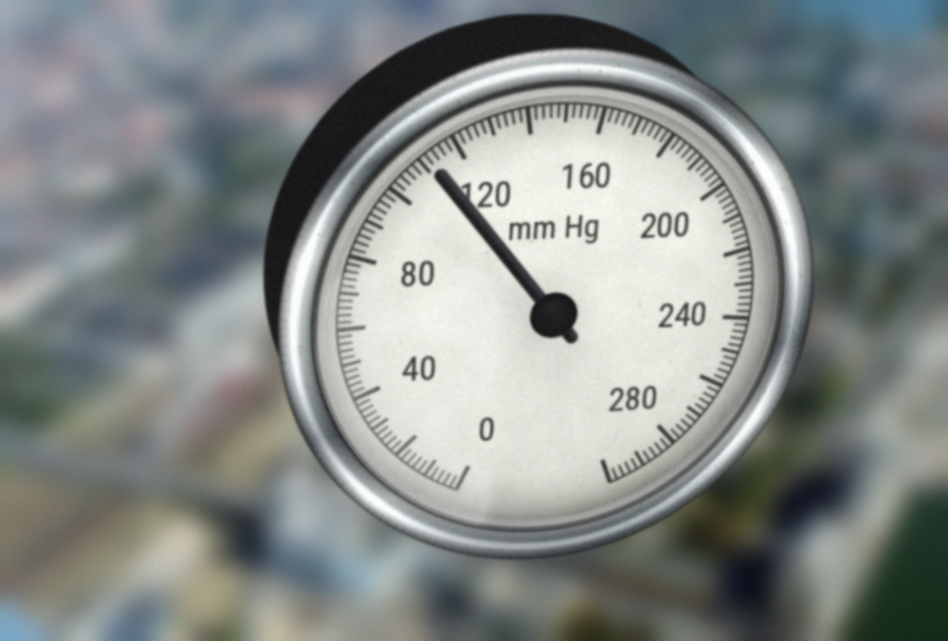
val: 112 mmHg
